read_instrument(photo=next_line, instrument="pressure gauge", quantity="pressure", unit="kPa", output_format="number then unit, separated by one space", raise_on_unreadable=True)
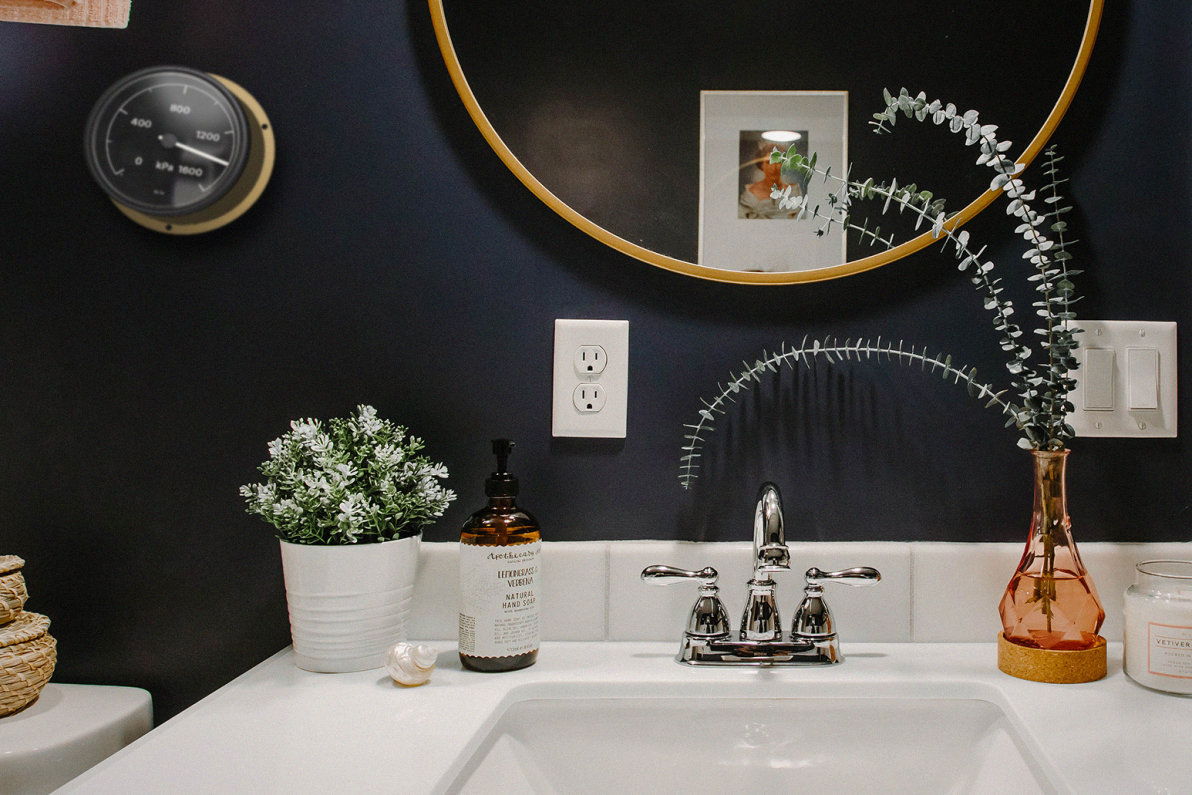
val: 1400 kPa
